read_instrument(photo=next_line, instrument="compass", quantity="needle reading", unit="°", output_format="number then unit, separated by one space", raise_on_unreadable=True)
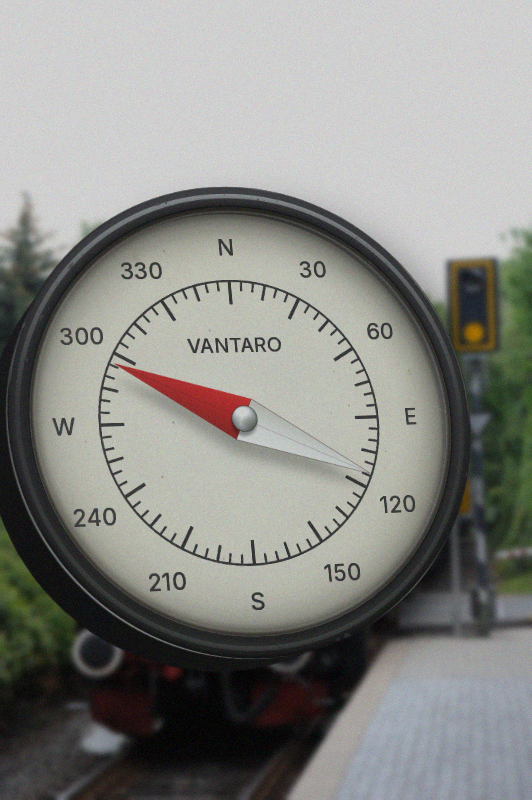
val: 295 °
